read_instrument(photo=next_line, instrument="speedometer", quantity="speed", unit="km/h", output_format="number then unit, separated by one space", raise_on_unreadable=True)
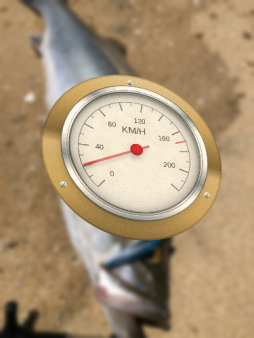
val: 20 km/h
